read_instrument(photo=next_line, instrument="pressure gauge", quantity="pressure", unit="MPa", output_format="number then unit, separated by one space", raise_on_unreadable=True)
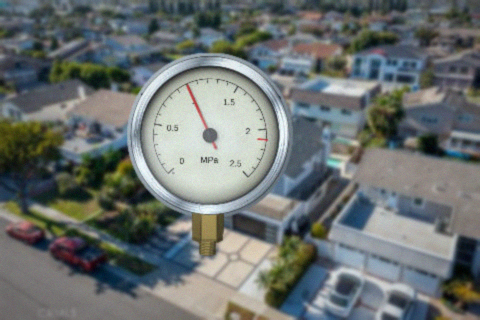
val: 1 MPa
